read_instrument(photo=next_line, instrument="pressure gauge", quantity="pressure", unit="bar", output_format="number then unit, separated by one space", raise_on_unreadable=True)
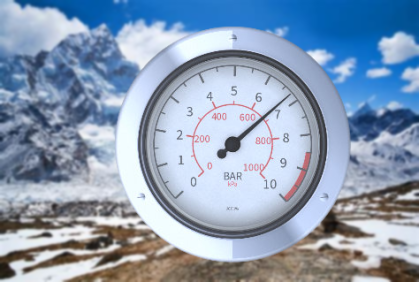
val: 6.75 bar
